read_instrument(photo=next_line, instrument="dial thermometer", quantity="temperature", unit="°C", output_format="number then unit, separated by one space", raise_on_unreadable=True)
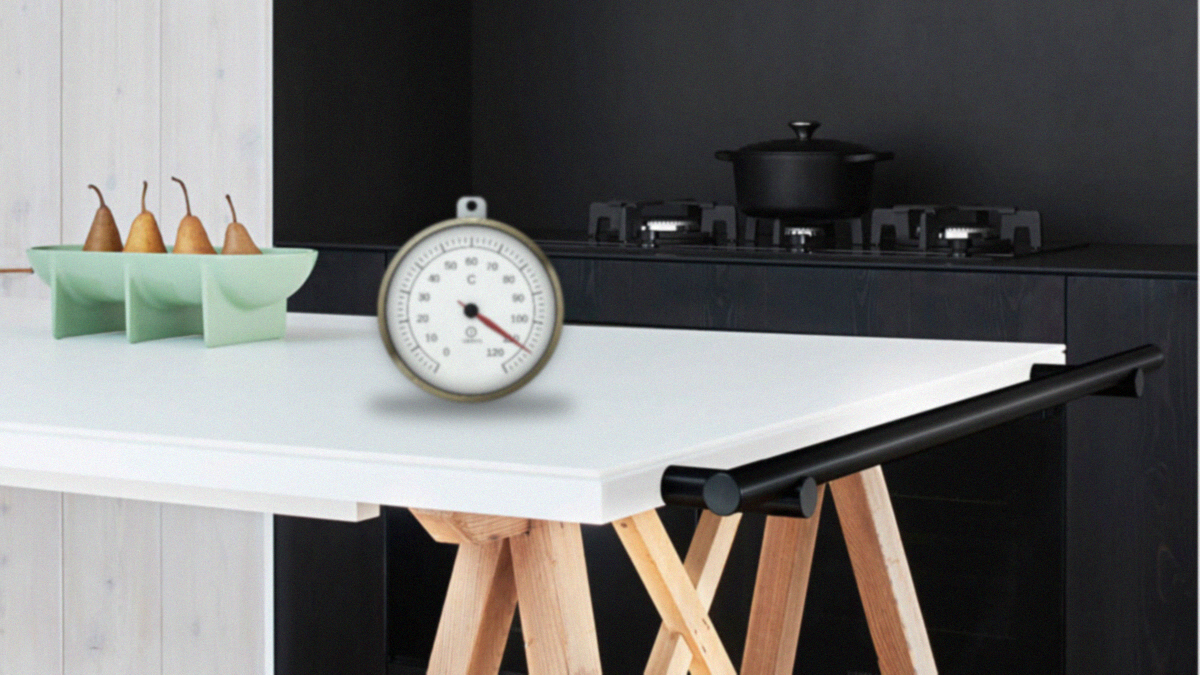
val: 110 °C
